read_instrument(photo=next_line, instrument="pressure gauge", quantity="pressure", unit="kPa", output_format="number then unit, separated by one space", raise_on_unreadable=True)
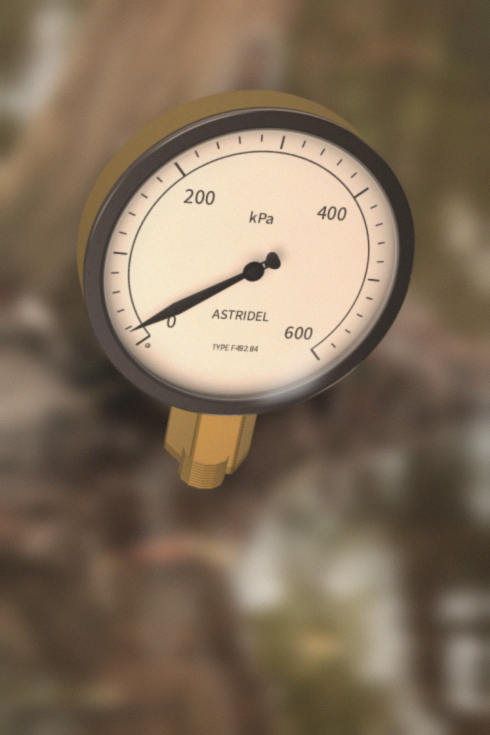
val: 20 kPa
